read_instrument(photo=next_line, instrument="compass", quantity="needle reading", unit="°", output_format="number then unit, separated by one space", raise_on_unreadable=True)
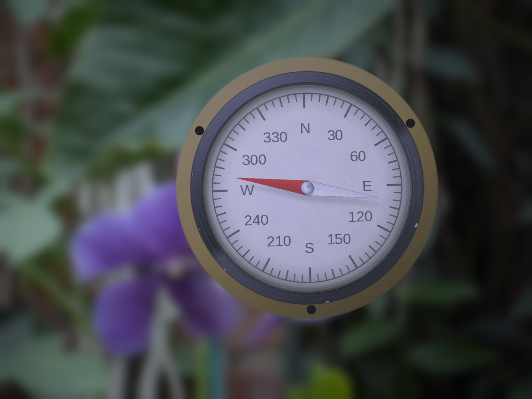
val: 280 °
